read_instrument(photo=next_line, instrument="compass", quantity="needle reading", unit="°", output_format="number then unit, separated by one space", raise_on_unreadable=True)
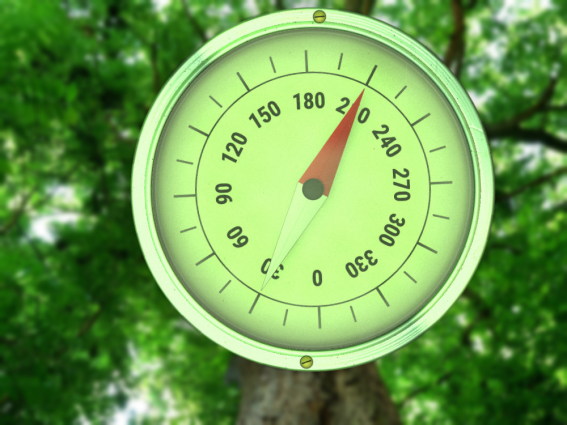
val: 210 °
